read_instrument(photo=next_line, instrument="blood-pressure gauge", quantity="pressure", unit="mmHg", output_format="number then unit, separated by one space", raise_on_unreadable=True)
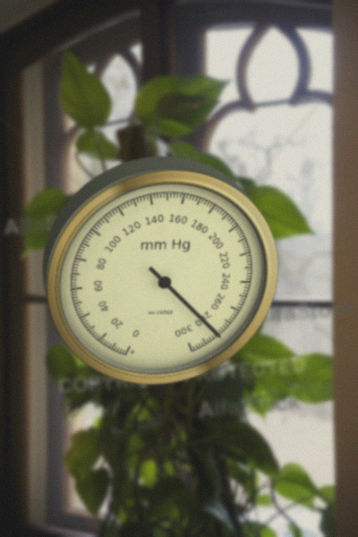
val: 280 mmHg
